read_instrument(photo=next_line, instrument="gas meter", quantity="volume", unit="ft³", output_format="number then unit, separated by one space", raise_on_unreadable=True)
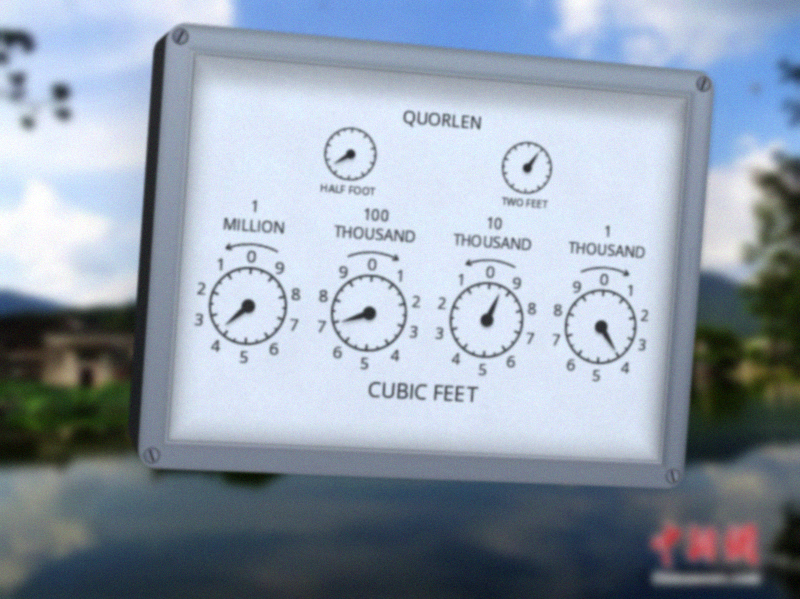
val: 369400 ft³
